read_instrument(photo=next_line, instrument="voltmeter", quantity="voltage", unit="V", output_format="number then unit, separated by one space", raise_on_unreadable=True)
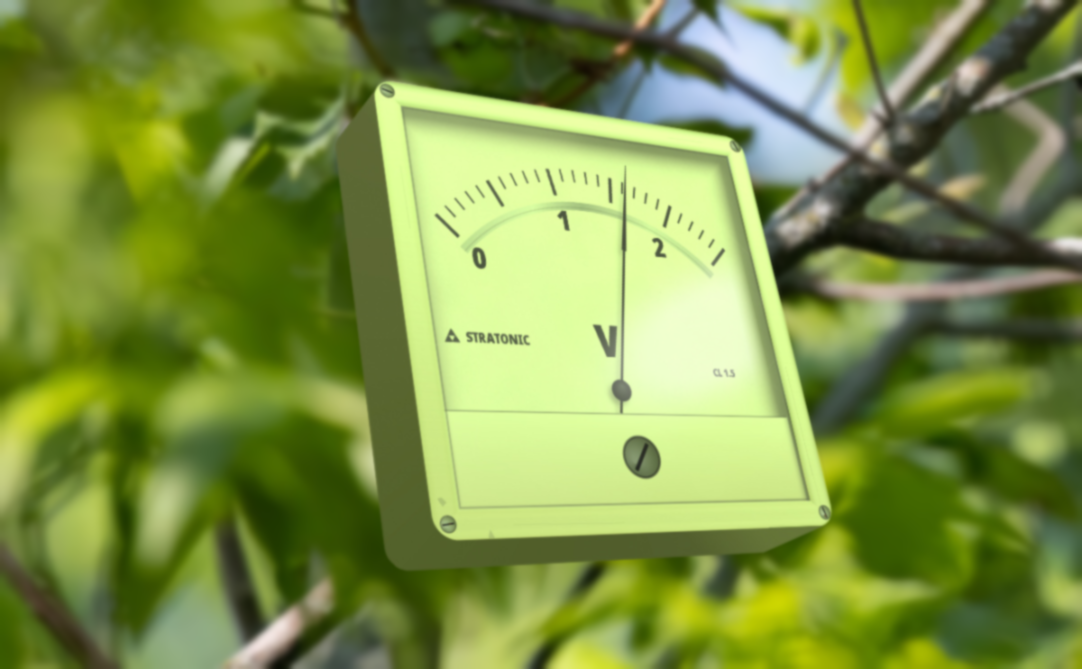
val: 1.6 V
